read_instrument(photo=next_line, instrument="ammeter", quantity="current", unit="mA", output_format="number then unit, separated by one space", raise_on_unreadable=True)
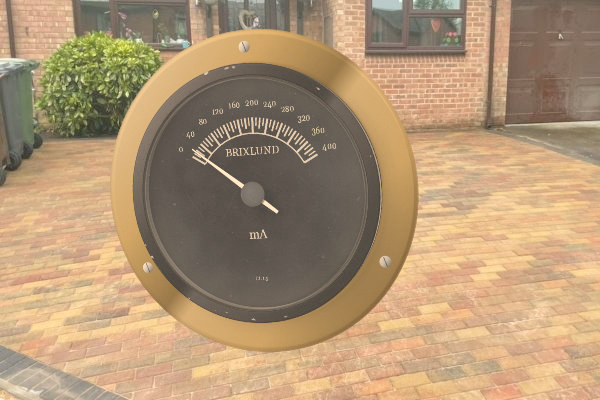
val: 20 mA
